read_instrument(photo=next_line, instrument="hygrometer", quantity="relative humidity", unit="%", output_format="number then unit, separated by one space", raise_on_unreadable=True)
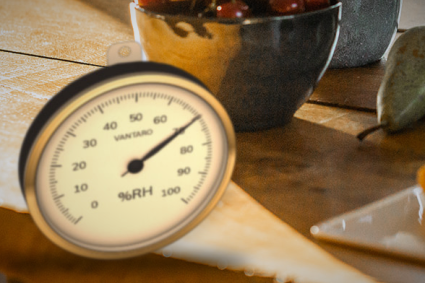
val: 70 %
